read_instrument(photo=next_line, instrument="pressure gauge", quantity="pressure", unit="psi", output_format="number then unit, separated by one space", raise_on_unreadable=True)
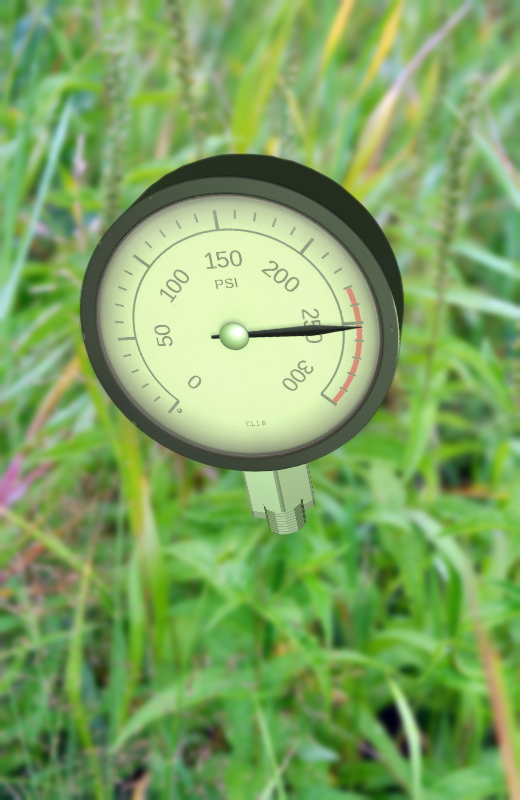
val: 250 psi
